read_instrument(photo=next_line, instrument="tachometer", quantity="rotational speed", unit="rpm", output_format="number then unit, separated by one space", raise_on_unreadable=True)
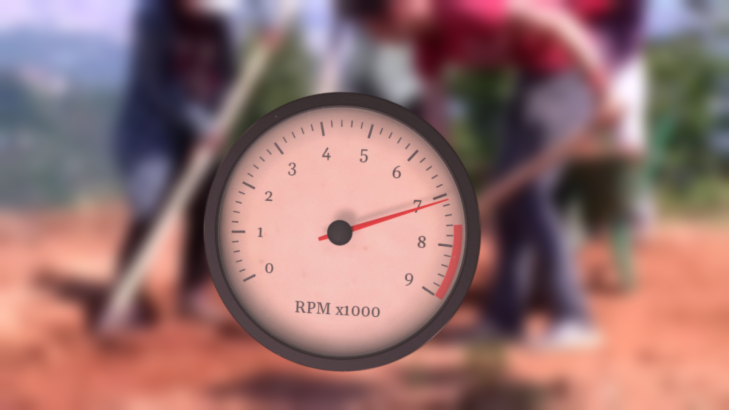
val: 7100 rpm
